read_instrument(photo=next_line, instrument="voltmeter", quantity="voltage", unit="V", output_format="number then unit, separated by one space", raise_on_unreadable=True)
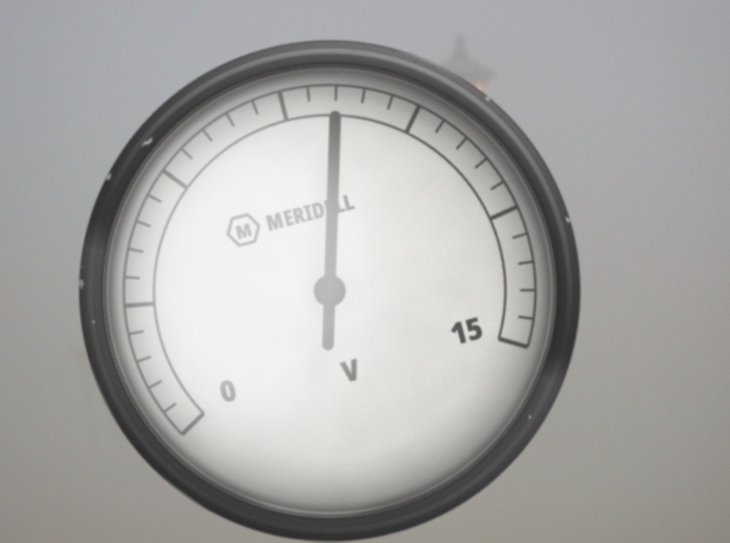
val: 8.5 V
